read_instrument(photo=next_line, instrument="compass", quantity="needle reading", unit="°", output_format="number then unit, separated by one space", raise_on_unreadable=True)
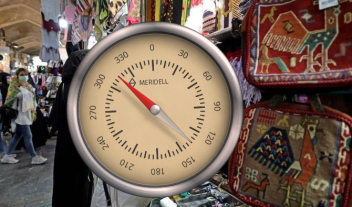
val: 315 °
